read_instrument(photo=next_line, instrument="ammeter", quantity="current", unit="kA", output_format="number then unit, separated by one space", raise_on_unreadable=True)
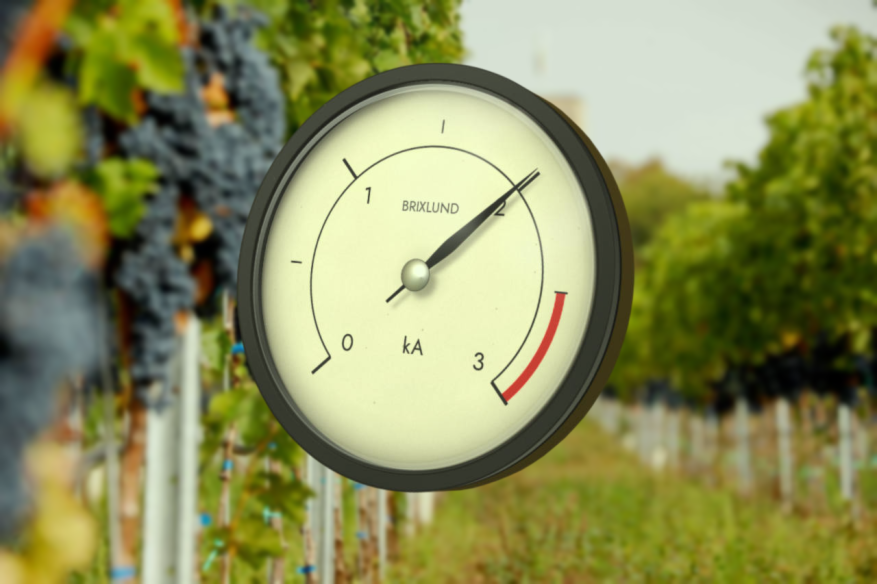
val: 2 kA
